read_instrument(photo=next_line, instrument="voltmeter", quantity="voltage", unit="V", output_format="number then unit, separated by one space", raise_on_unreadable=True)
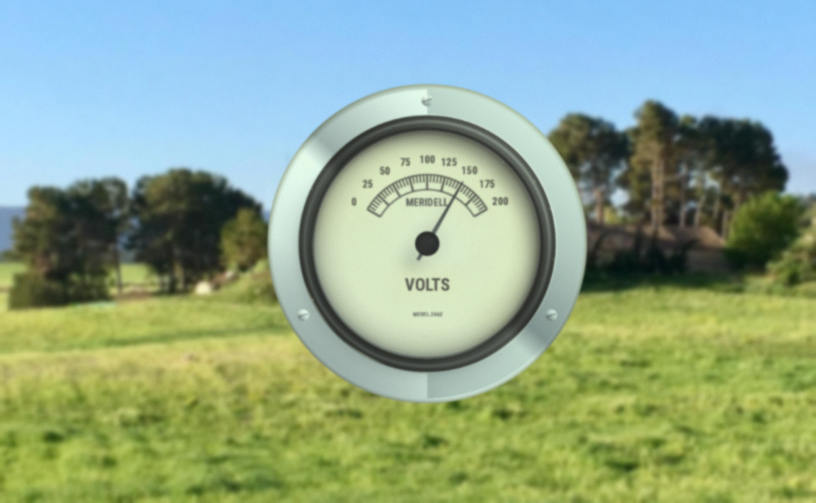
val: 150 V
